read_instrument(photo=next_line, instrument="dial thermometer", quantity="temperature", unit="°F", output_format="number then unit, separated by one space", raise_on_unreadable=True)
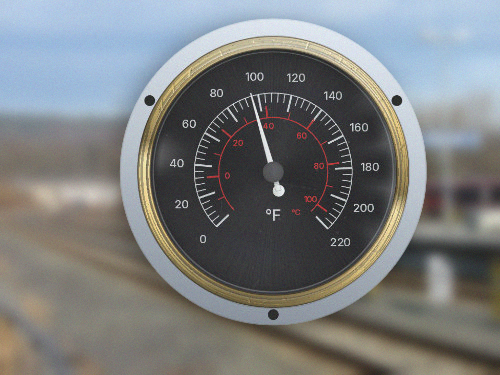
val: 96 °F
